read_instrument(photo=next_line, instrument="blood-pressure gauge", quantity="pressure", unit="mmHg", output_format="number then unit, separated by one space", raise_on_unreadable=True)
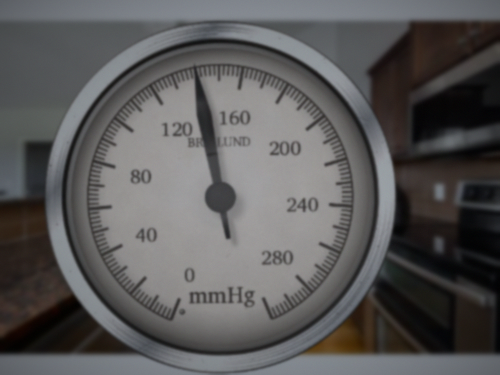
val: 140 mmHg
